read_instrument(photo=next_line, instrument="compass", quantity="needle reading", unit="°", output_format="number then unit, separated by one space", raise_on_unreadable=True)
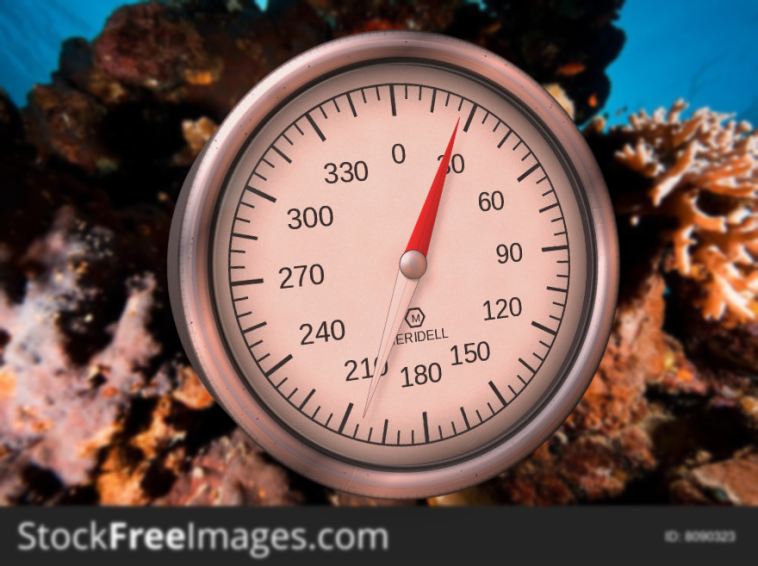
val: 25 °
